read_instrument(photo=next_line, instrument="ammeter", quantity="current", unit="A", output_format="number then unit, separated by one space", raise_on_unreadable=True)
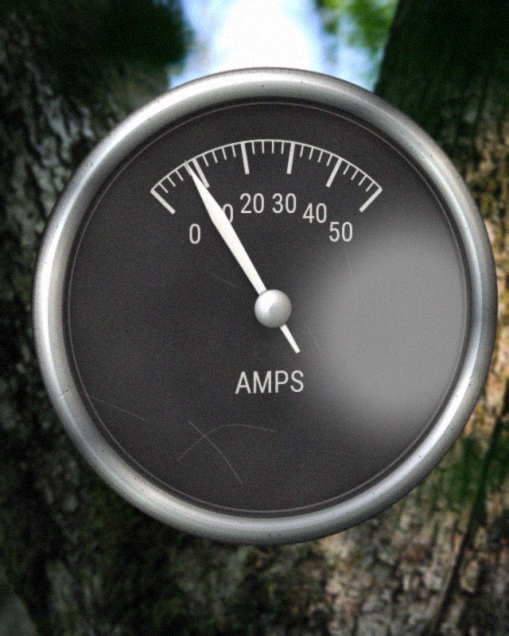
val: 8 A
